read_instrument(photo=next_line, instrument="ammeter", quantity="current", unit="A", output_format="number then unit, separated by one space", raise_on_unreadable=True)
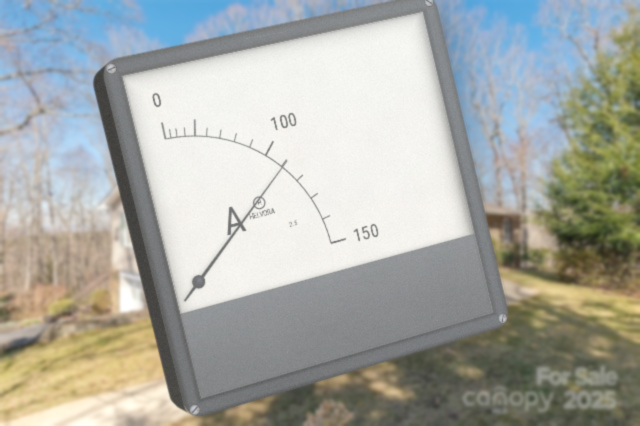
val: 110 A
